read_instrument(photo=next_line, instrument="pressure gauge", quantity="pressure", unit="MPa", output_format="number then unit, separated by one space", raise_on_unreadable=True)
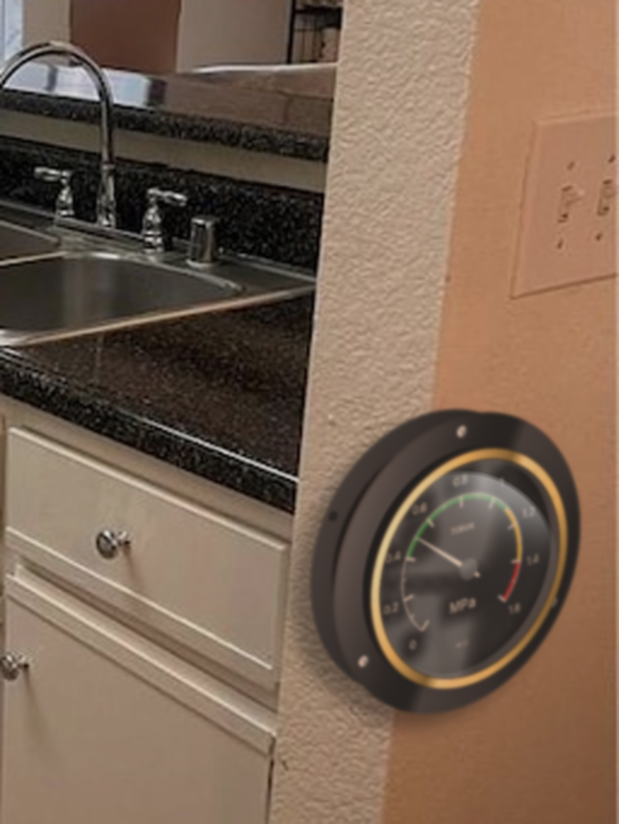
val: 0.5 MPa
